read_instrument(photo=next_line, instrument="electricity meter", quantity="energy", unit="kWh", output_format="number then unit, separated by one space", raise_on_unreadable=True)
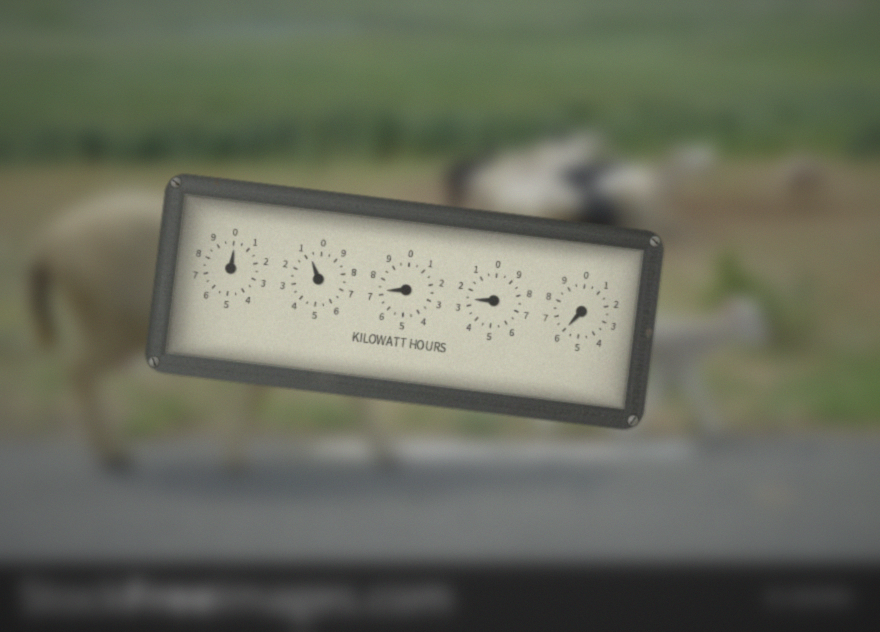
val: 726 kWh
